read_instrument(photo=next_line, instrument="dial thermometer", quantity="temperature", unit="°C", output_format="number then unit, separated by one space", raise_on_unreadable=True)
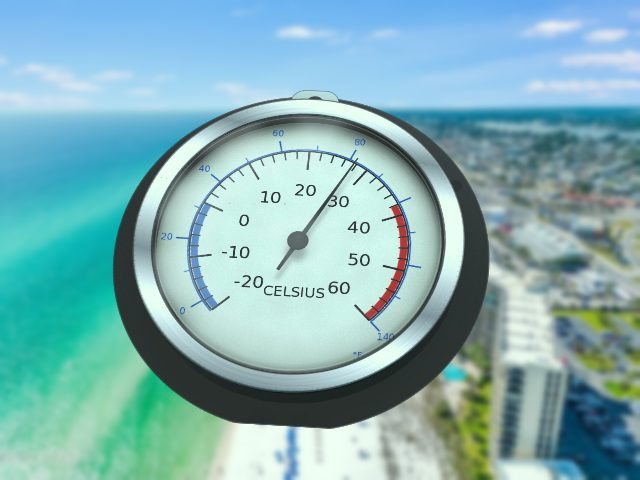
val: 28 °C
